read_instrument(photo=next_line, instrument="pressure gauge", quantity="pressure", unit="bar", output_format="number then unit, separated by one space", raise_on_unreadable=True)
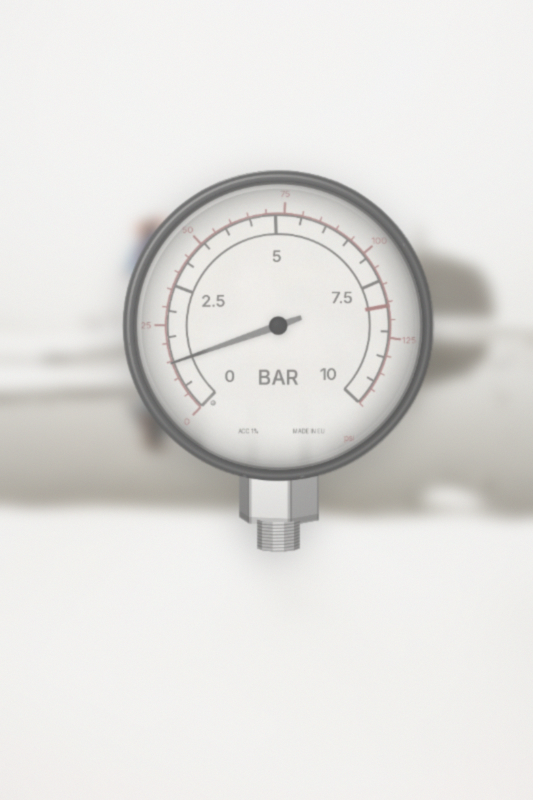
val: 1 bar
